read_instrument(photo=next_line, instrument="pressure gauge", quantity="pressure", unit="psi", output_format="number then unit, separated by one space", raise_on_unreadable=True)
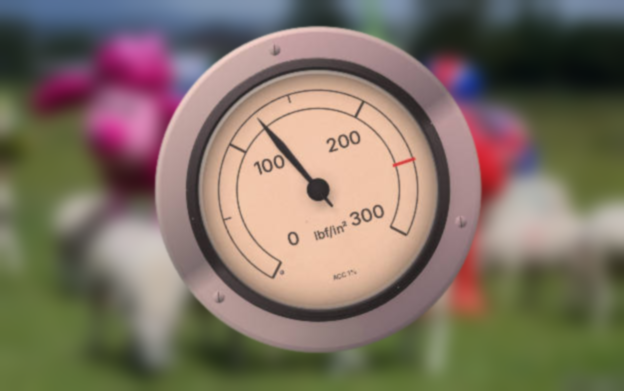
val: 125 psi
